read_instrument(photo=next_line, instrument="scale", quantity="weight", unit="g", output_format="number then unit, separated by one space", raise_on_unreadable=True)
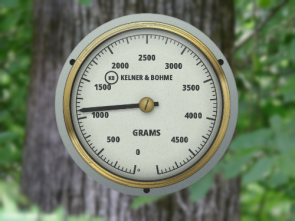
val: 1100 g
